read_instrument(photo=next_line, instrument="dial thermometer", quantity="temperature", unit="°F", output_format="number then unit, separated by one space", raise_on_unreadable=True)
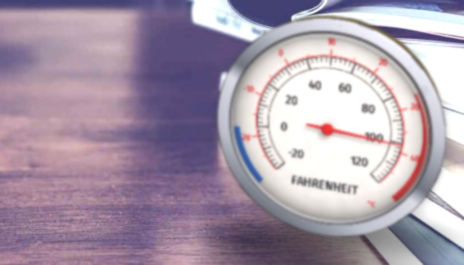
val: 100 °F
